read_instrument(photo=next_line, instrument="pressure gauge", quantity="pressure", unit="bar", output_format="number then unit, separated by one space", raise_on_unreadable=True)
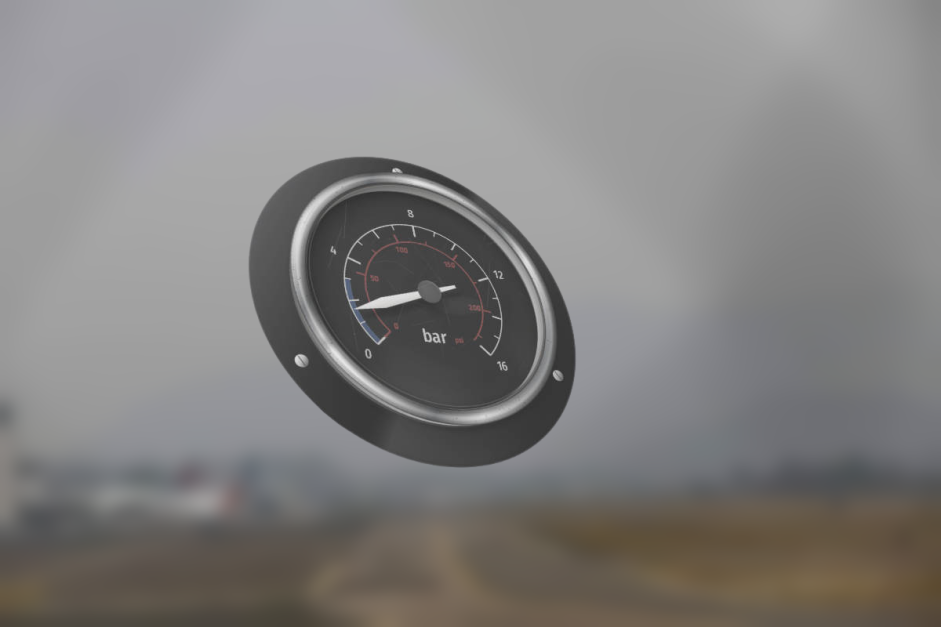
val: 1.5 bar
